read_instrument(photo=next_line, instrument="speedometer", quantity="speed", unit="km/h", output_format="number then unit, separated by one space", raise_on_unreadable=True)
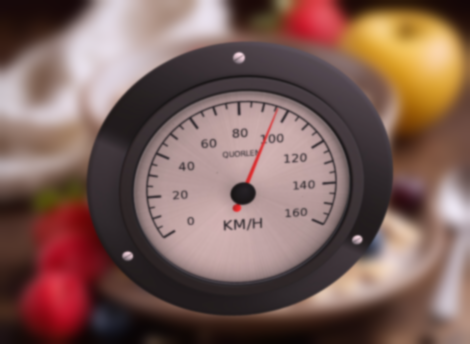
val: 95 km/h
